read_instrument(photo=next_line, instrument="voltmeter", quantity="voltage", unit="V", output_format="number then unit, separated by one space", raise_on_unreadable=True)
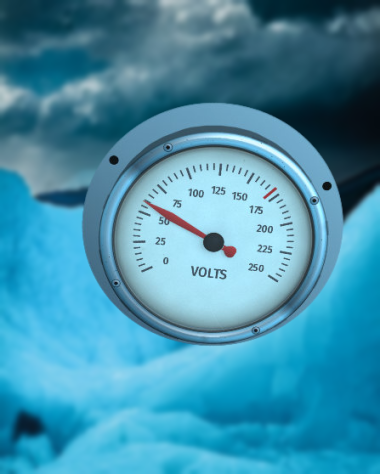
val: 60 V
